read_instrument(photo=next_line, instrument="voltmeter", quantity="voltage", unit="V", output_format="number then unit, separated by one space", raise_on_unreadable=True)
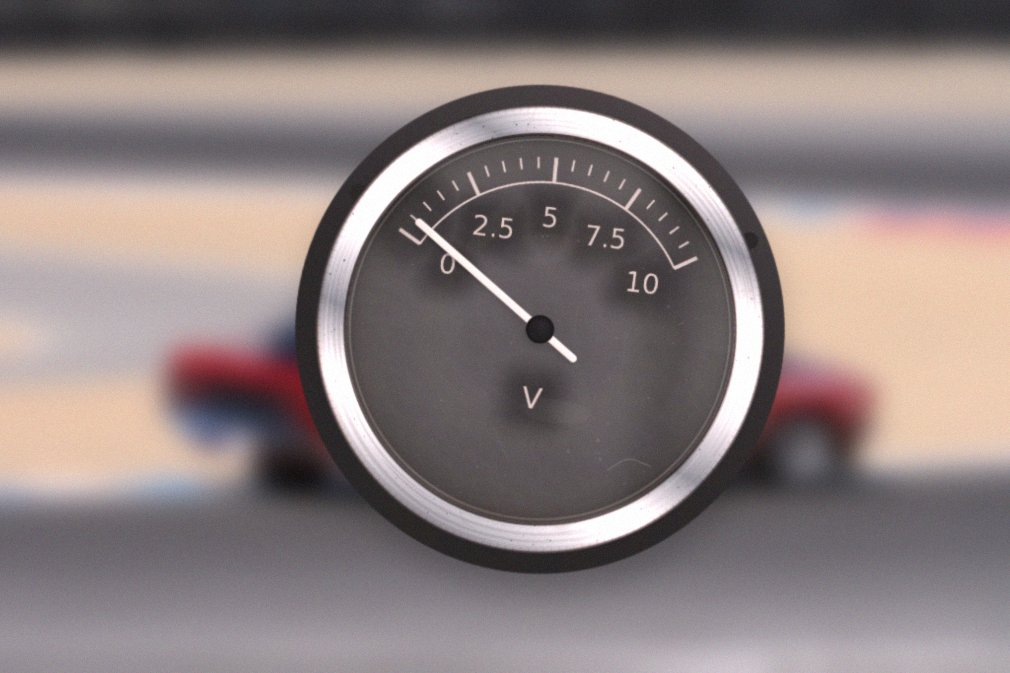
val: 0.5 V
